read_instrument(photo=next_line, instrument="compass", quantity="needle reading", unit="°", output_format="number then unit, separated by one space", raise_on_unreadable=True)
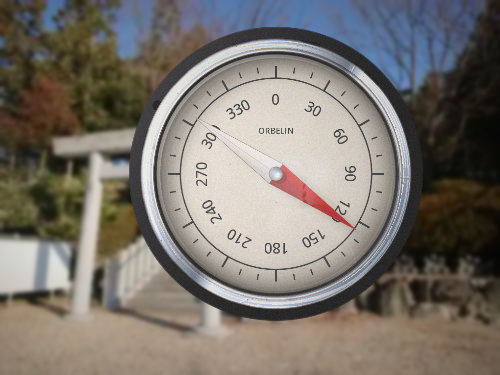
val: 125 °
